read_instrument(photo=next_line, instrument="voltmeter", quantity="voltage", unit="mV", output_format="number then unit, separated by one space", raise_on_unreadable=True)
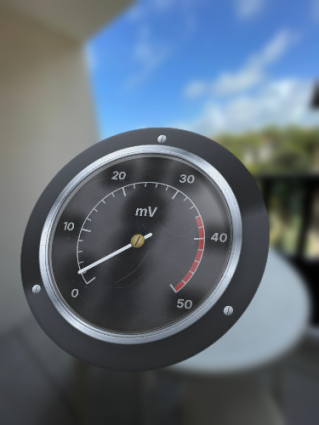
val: 2 mV
